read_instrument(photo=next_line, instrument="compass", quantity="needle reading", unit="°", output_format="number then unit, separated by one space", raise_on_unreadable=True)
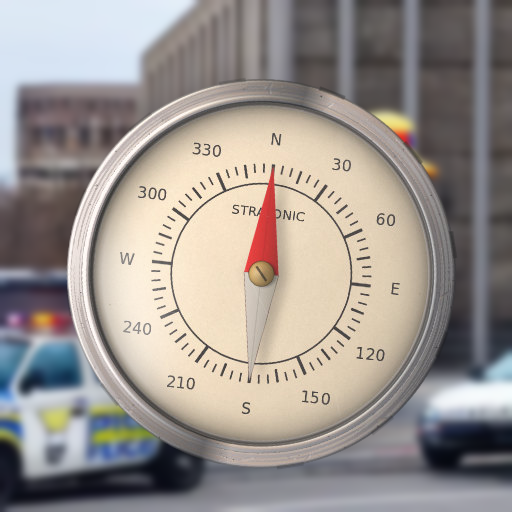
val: 0 °
